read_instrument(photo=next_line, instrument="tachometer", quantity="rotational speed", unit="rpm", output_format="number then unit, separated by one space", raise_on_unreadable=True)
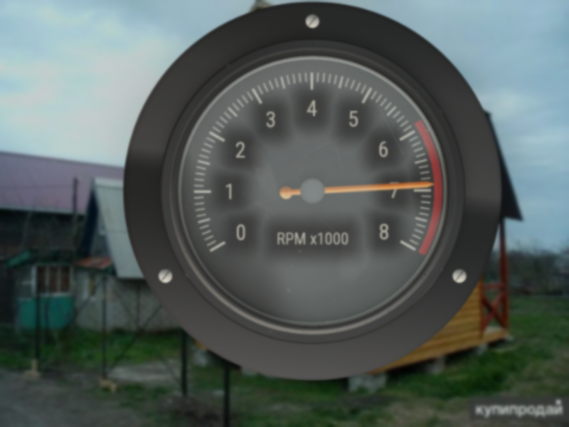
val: 6900 rpm
